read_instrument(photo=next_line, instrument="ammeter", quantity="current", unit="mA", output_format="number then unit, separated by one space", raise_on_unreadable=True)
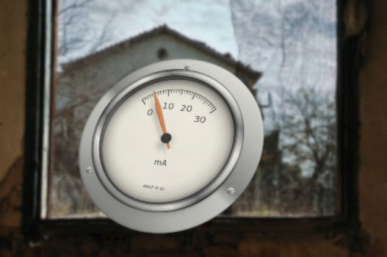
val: 5 mA
